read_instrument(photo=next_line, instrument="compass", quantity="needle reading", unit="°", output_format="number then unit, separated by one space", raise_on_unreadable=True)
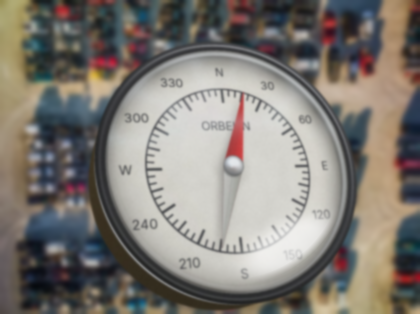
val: 15 °
